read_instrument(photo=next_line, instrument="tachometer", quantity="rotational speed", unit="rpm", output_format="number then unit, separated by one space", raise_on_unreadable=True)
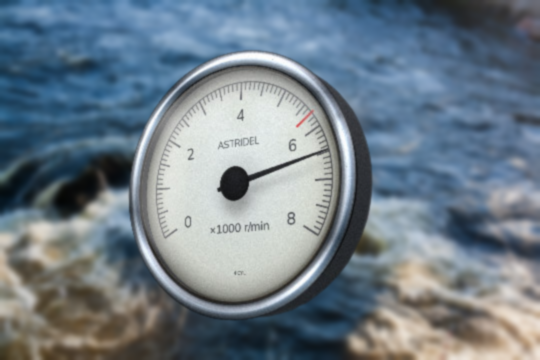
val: 6500 rpm
